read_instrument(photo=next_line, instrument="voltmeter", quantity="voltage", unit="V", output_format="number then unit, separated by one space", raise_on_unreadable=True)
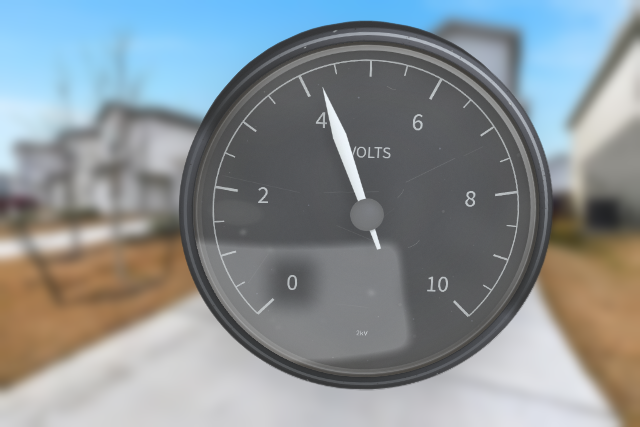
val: 4.25 V
